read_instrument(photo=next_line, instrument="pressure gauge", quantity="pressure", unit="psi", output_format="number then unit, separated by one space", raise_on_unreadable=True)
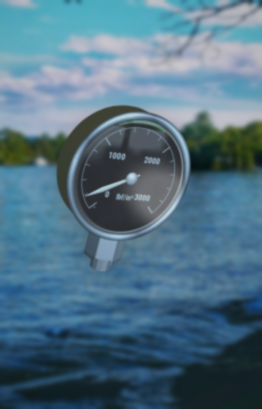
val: 200 psi
